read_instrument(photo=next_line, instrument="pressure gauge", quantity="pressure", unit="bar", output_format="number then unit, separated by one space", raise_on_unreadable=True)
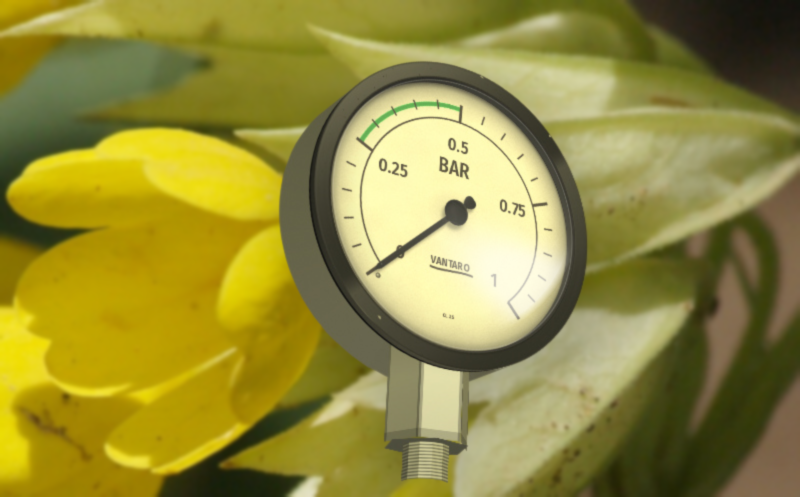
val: 0 bar
